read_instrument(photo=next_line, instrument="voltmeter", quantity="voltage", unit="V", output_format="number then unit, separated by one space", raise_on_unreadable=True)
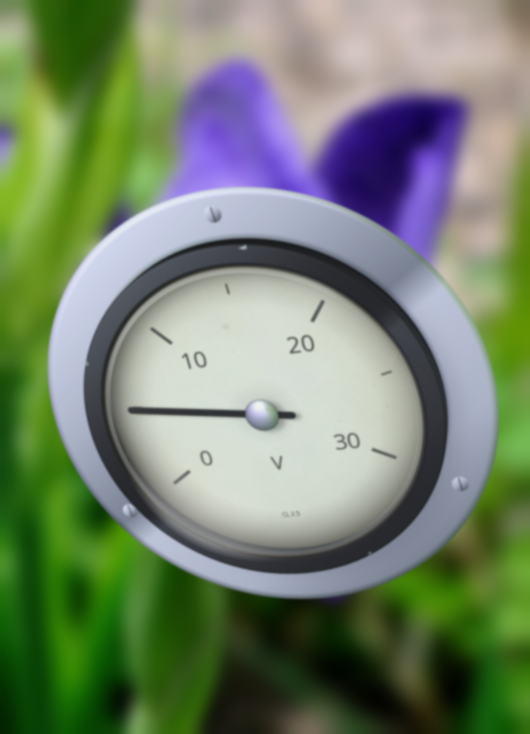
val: 5 V
